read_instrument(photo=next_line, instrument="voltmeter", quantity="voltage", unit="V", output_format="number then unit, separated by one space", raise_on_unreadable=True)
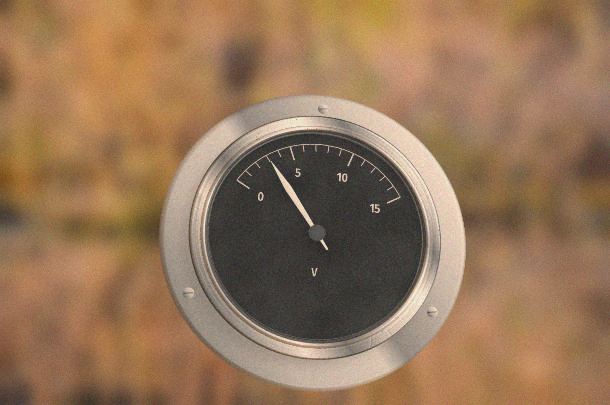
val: 3 V
